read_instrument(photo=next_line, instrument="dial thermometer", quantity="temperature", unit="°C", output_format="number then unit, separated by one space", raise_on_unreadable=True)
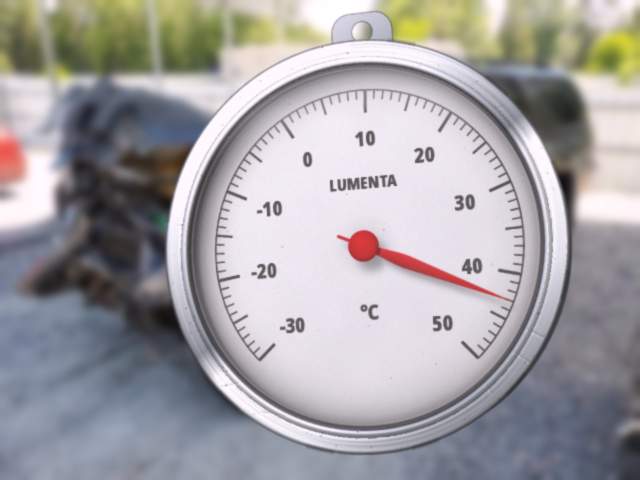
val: 43 °C
